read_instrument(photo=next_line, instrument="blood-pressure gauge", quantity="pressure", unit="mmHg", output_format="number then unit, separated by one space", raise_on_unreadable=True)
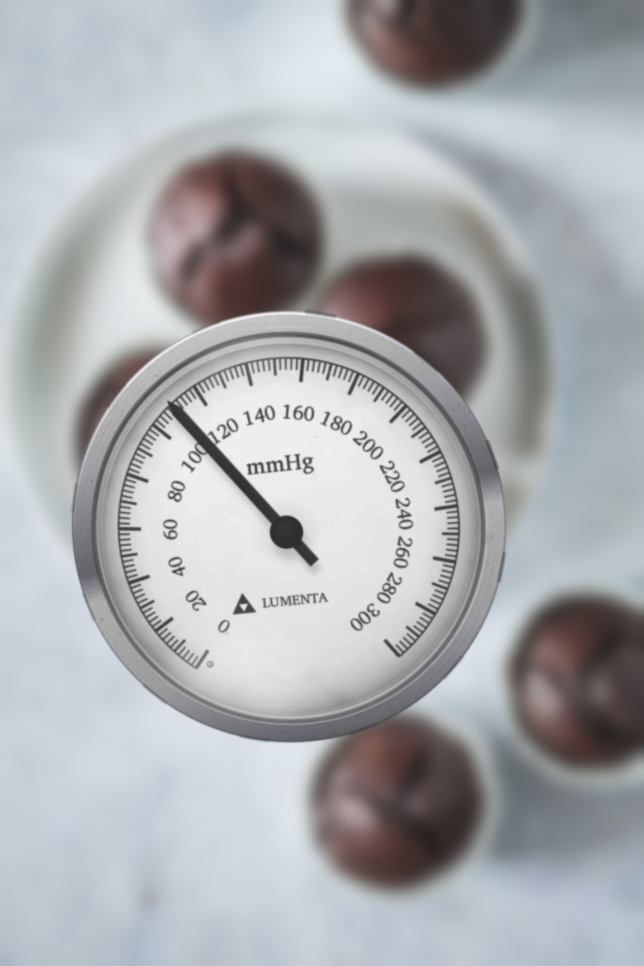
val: 110 mmHg
